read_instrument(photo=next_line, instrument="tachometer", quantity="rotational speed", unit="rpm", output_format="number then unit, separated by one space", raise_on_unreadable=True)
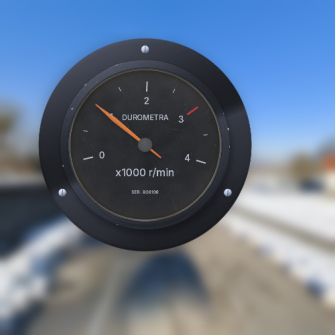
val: 1000 rpm
